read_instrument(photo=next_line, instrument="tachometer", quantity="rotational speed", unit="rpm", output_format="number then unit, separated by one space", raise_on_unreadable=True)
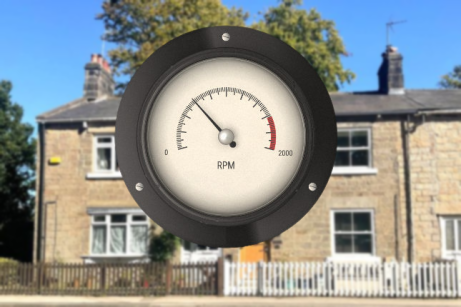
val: 600 rpm
